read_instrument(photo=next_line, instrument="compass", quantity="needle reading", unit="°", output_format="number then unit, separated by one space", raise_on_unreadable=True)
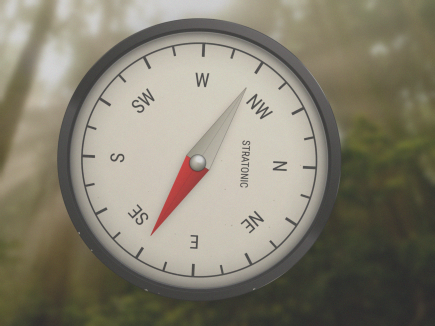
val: 120 °
